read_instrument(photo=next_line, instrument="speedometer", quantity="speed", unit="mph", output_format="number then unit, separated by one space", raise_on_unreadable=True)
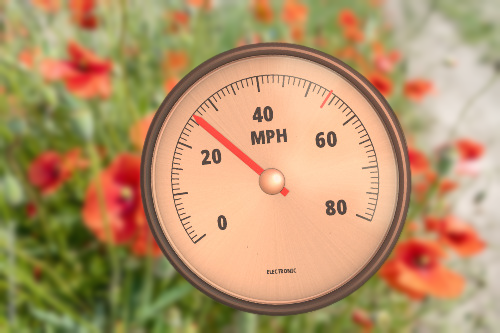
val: 26 mph
